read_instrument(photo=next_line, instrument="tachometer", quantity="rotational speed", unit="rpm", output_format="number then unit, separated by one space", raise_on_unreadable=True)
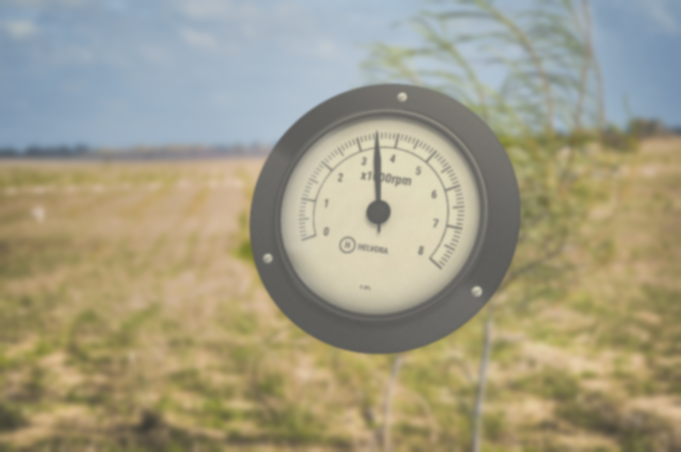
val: 3500 rpm
